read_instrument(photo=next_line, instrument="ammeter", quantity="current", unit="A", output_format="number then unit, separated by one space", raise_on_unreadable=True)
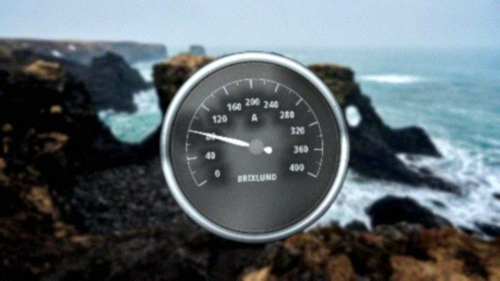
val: 80 A
